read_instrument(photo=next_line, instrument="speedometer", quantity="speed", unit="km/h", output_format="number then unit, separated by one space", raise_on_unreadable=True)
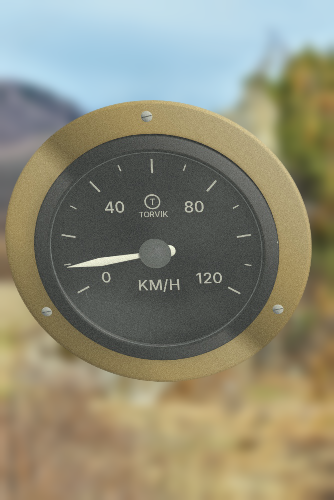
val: 10 km/h
